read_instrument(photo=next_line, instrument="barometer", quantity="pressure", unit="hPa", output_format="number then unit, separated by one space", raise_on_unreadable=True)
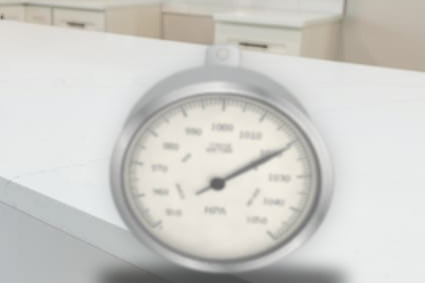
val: 1020 hPa
